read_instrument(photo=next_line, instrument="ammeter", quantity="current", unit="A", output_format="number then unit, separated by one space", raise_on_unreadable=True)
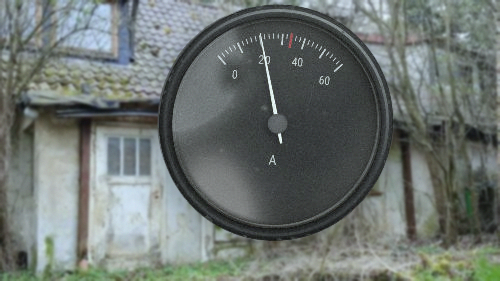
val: 20 A
